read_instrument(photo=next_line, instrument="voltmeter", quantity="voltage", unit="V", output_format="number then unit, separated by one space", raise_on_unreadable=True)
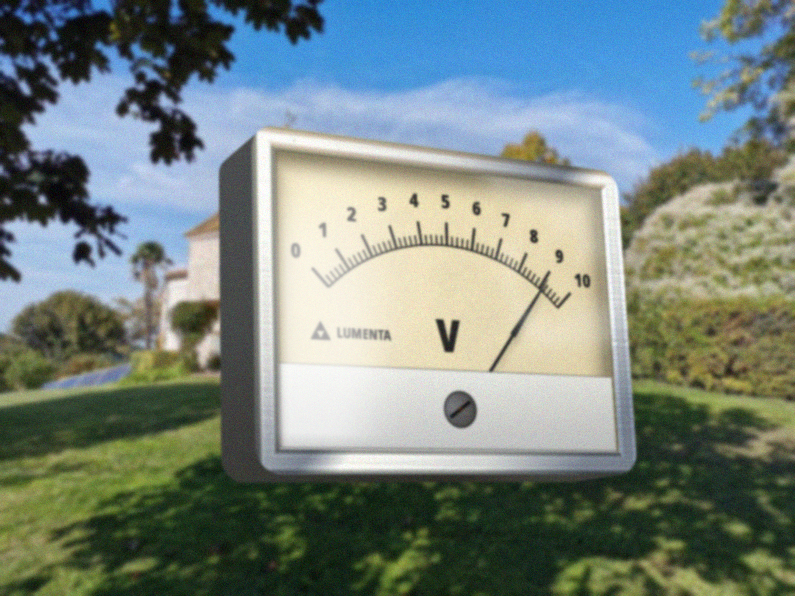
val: 9 V
